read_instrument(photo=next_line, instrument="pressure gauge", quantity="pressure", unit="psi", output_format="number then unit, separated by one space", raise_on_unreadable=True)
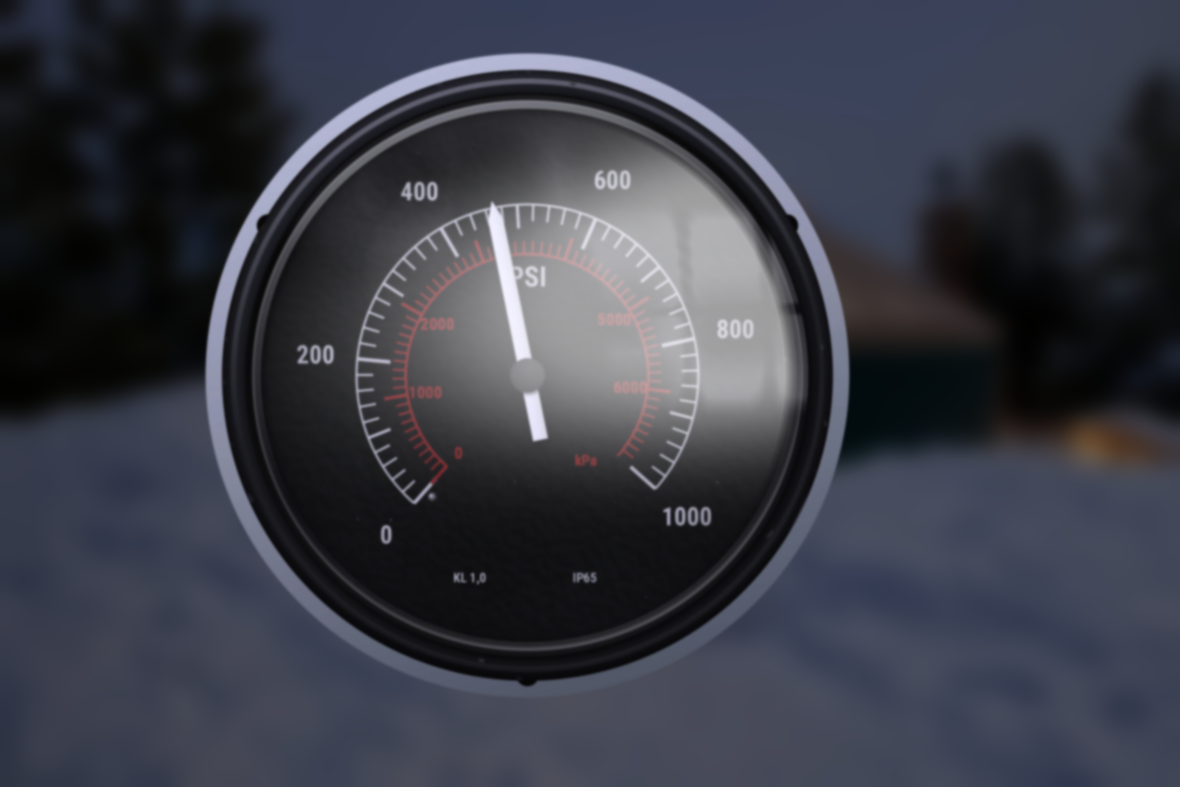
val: 470 psi
